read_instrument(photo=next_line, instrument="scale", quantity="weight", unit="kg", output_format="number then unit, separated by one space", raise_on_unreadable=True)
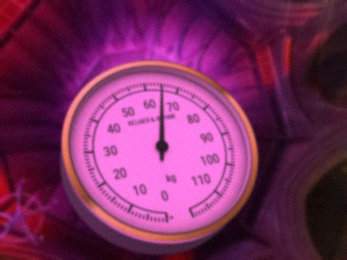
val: 65 kg
